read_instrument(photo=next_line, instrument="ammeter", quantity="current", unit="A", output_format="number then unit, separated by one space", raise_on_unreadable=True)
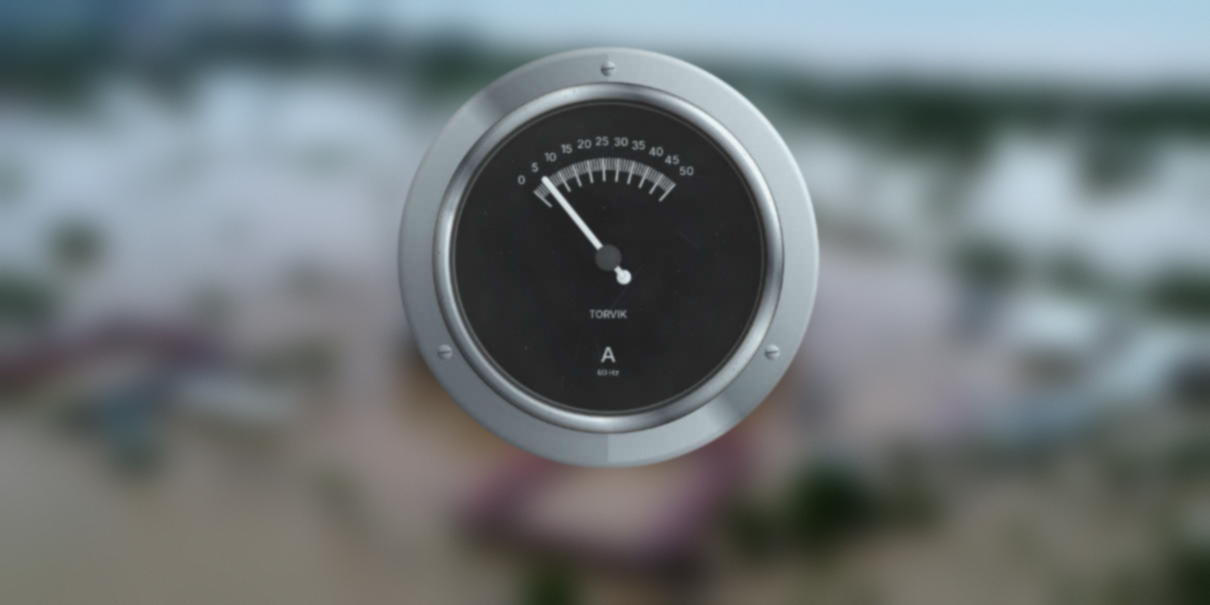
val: 5 A
